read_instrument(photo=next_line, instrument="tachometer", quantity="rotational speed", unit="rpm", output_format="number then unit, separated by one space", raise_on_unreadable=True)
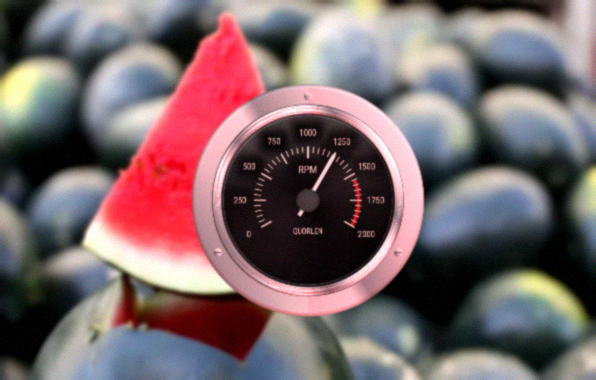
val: 1250 rpm
